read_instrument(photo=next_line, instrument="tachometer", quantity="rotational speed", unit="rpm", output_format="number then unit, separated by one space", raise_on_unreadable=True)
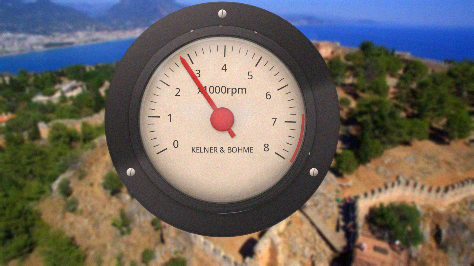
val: 2800 rpm
